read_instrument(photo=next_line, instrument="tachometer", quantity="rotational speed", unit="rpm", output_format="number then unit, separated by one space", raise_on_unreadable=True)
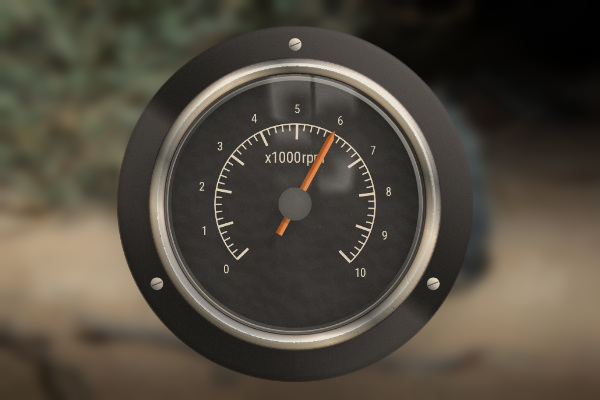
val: 6000 rpm
